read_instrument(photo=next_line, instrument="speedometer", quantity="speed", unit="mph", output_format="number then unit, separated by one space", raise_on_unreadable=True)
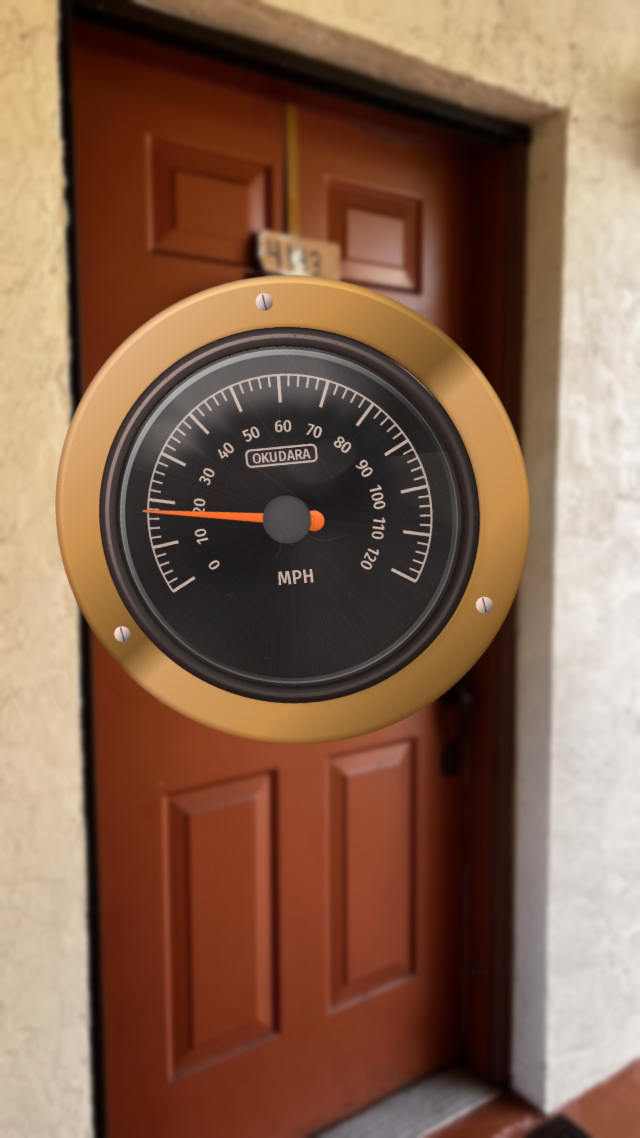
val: 18 mph
